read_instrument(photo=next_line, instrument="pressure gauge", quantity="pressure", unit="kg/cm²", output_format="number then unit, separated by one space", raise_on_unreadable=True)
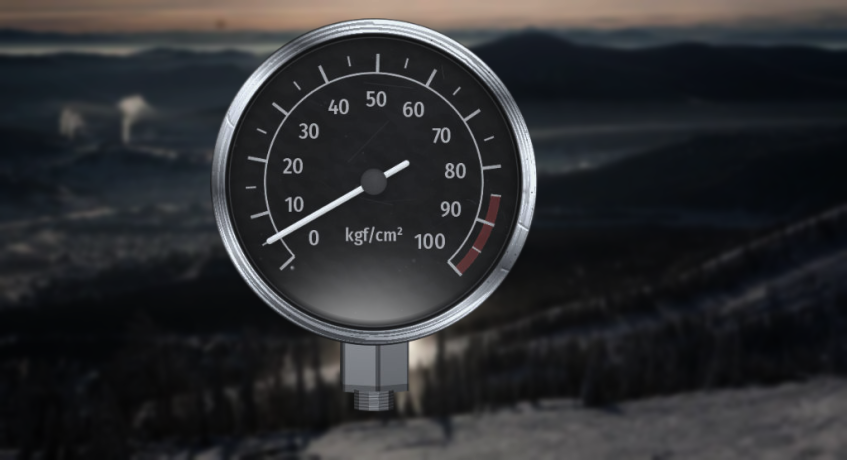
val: 5 kg/cm²
